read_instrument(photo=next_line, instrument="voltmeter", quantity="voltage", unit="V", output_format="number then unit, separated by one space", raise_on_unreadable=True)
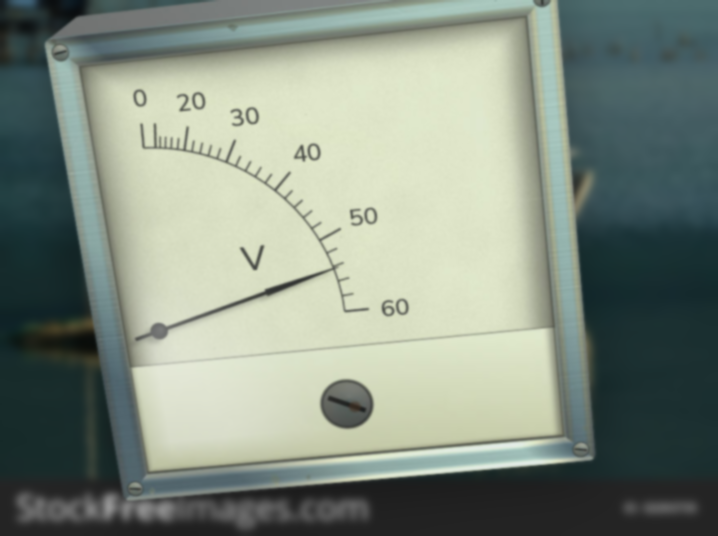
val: 54 V
